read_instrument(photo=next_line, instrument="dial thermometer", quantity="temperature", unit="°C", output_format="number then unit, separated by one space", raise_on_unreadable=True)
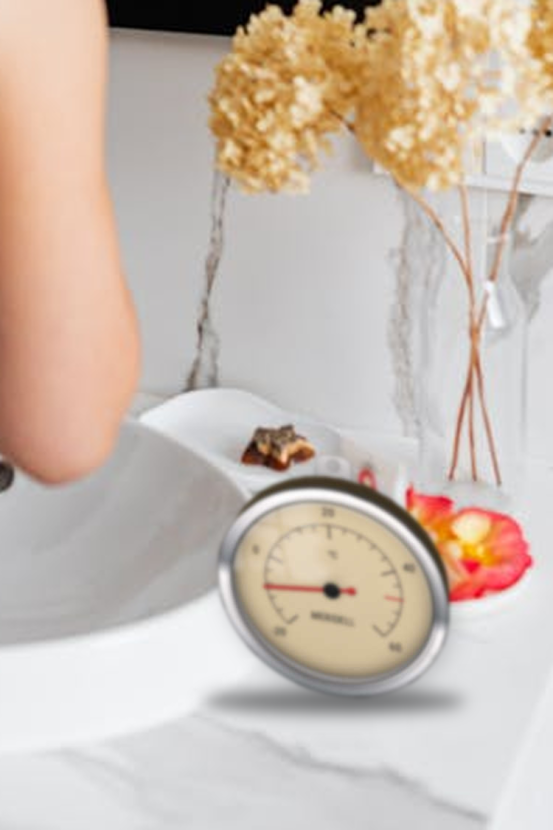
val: -8 °C
